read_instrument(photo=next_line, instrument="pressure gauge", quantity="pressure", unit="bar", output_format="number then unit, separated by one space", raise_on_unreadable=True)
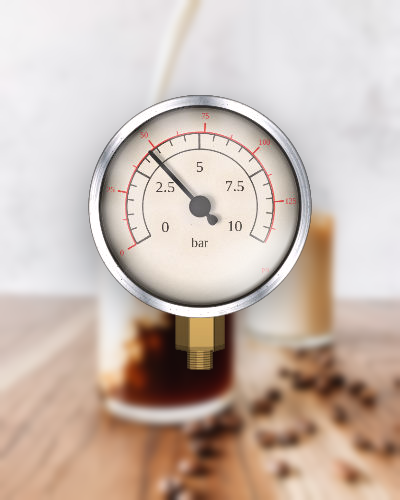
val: 3.25 bar
